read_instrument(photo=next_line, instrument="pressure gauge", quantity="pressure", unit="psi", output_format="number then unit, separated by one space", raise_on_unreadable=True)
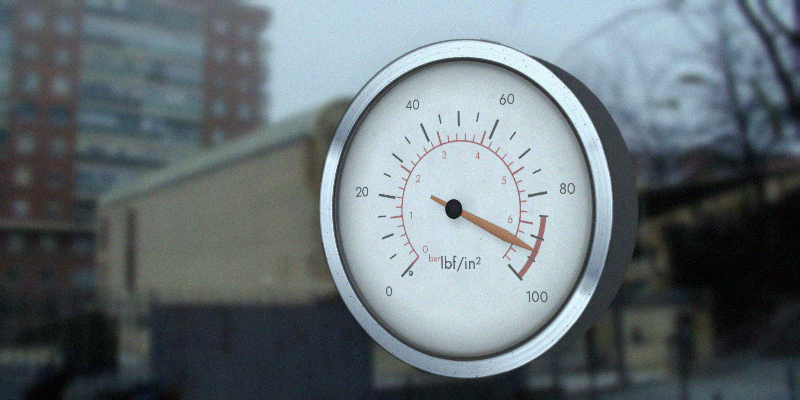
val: 92.5 psi
